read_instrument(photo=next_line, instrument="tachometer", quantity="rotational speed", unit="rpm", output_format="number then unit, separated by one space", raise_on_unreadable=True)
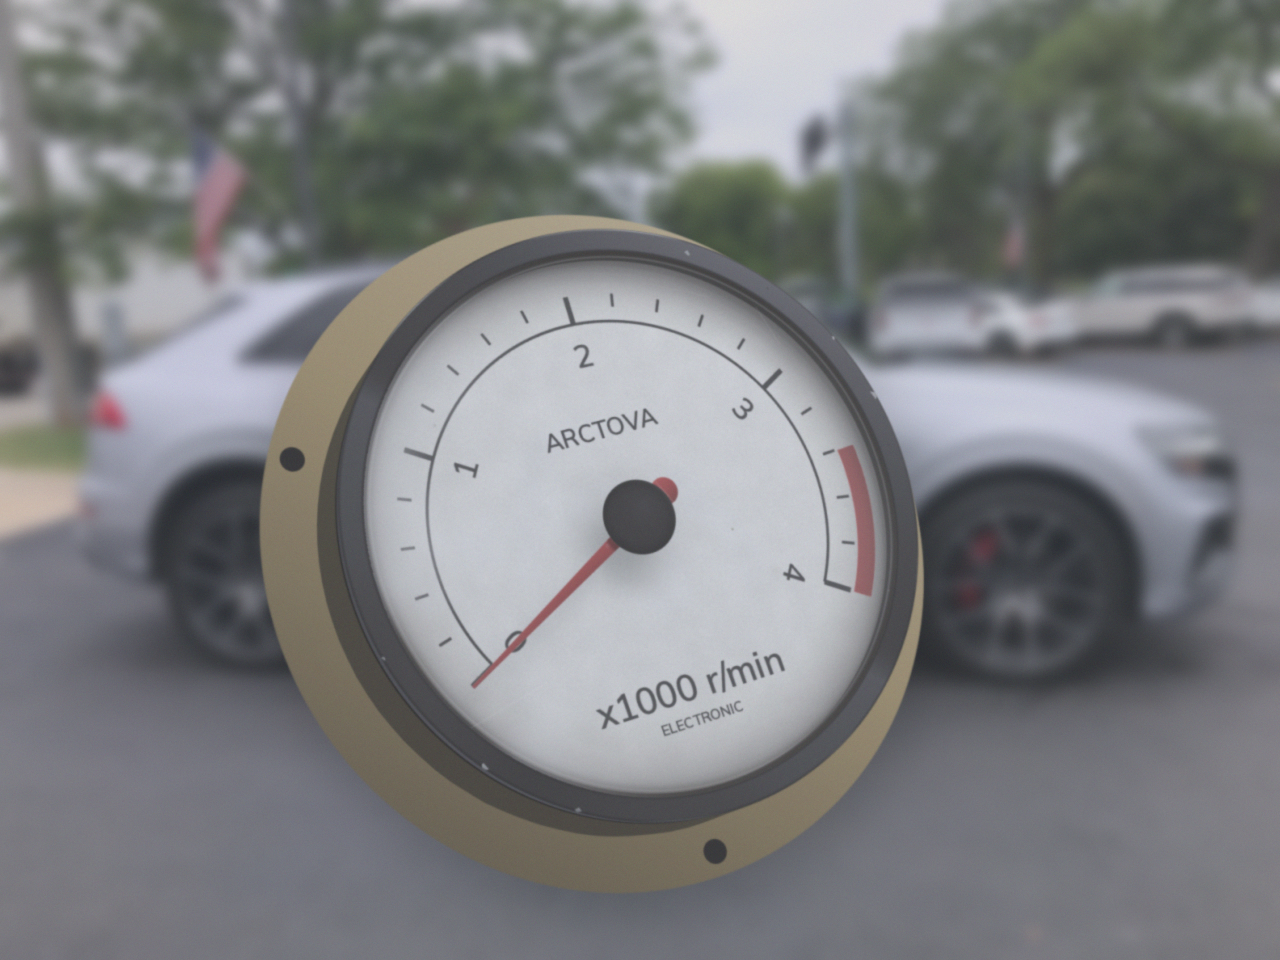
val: 0 rpm
